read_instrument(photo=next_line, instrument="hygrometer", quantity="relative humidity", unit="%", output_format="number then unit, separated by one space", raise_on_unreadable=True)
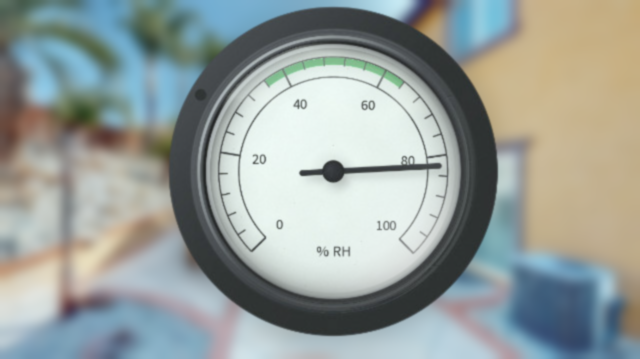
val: 82 %
